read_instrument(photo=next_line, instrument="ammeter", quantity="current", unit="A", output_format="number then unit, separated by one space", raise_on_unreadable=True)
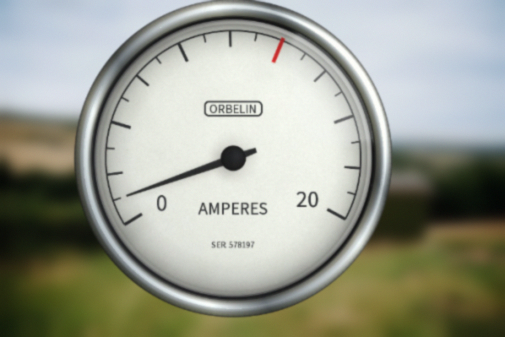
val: 1 A
